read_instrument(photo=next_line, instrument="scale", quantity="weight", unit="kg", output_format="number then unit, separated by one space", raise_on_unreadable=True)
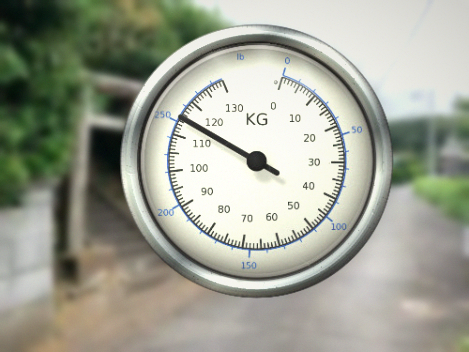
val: 115 kg
